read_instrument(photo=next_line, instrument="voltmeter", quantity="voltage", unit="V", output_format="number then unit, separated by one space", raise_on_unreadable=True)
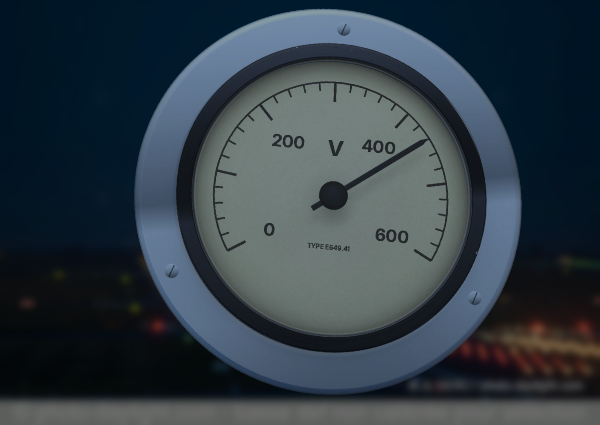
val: 440 V
